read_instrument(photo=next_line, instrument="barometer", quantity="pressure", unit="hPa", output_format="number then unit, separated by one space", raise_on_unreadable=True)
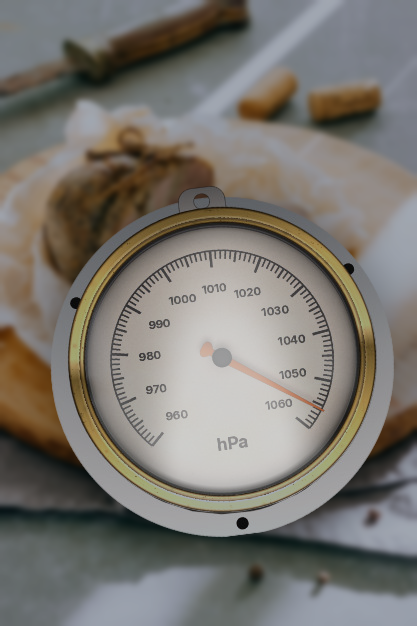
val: 1056 hPa
